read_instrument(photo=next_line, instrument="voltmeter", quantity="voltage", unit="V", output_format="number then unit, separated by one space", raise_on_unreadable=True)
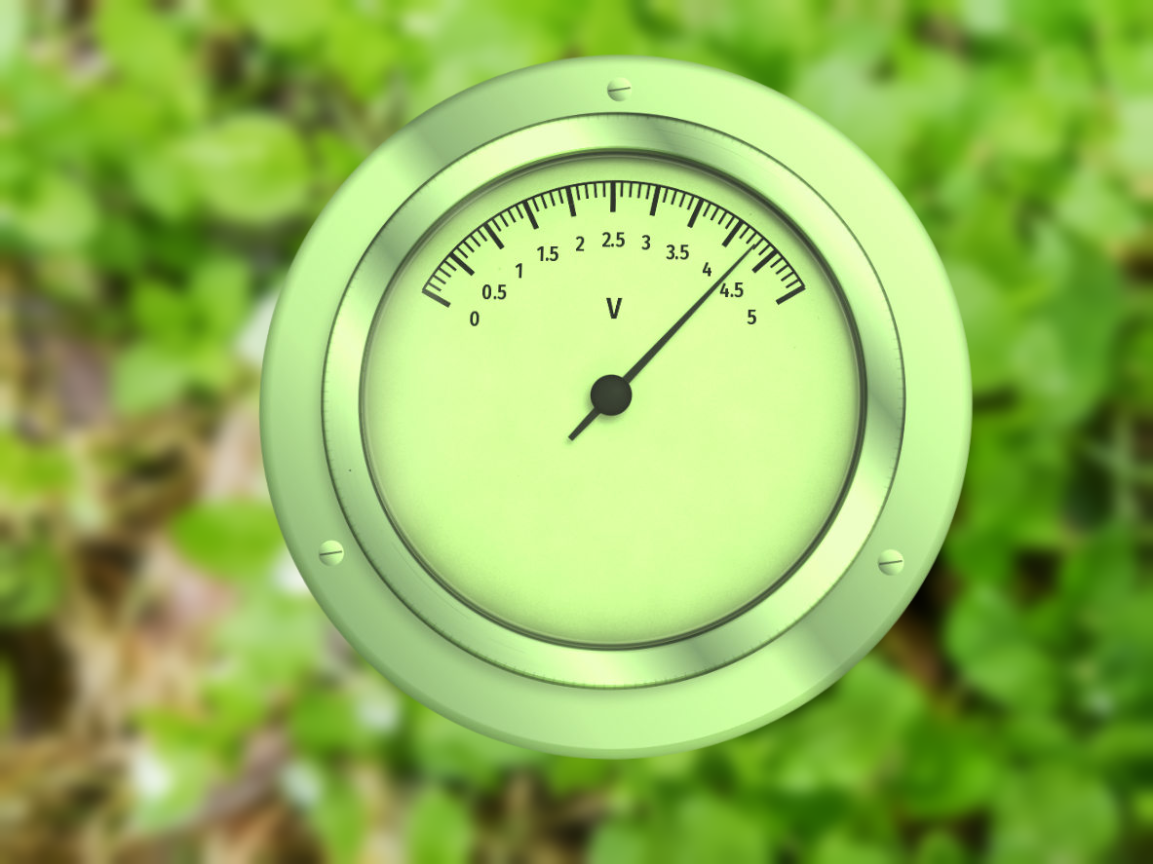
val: 4.3 V
